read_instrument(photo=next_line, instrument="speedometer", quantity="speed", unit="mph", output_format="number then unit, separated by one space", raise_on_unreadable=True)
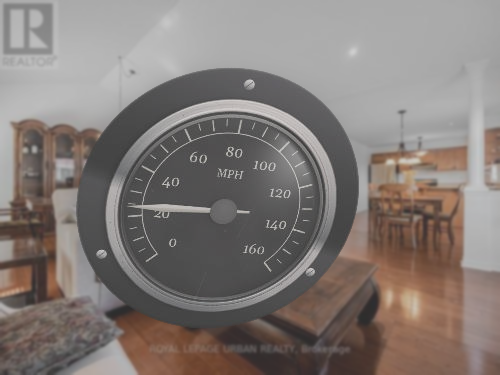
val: 25 mph
